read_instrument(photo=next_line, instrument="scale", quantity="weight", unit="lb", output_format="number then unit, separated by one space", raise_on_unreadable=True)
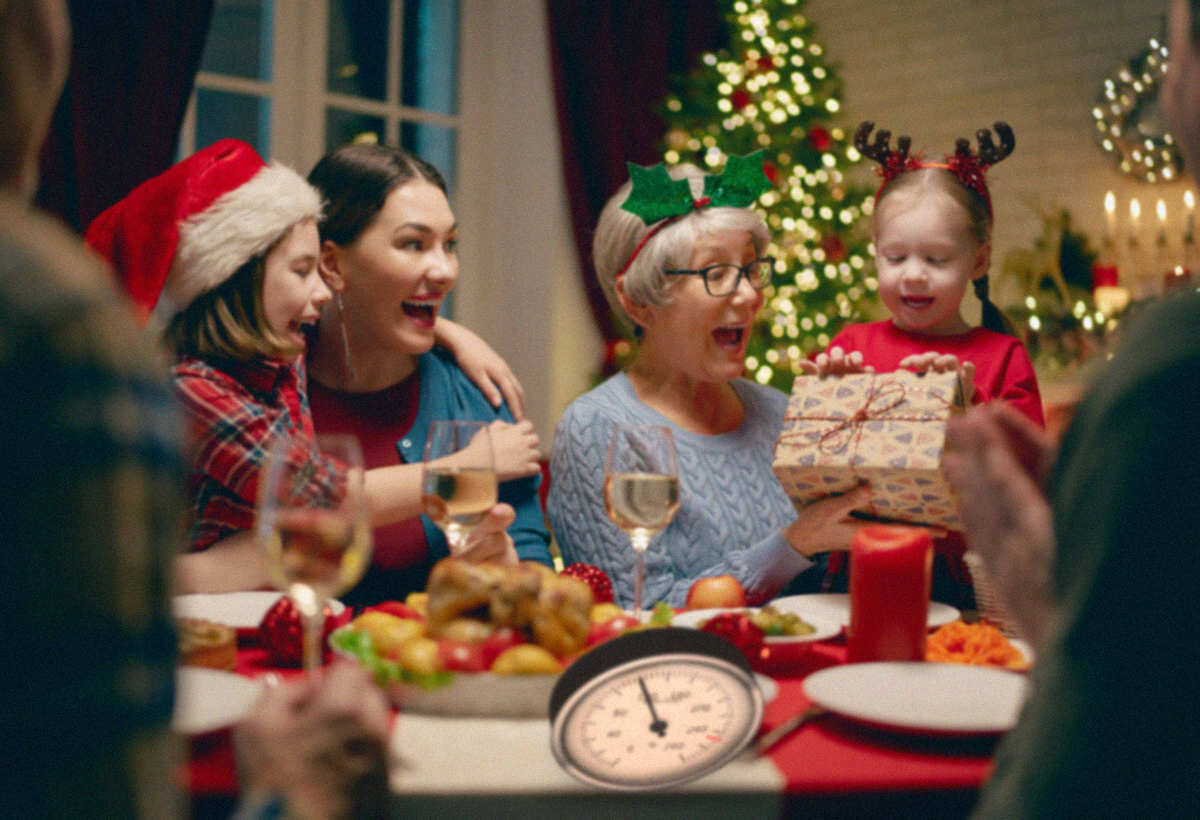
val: 120 lb
